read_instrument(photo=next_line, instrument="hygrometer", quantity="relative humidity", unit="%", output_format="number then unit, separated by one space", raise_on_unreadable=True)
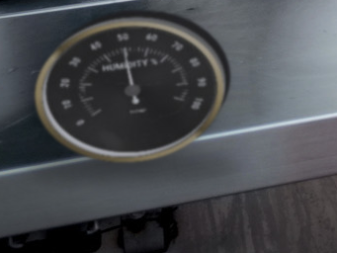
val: 50 %
